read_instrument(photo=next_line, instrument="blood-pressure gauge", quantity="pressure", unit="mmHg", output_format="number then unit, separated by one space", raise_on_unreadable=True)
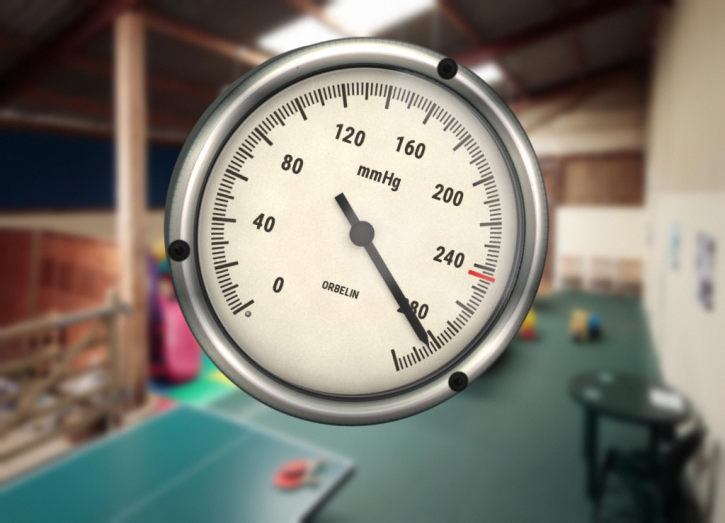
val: 284 mmHg
